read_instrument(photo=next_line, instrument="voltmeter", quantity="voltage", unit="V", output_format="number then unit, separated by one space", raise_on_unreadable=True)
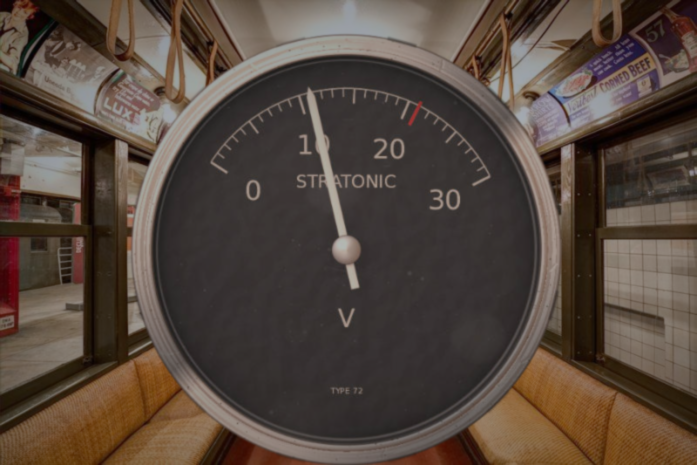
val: 11 V
